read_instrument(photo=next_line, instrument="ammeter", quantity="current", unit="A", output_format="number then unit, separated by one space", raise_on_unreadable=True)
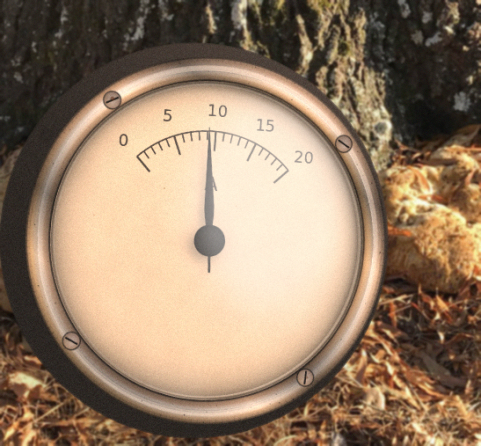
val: 9 A
